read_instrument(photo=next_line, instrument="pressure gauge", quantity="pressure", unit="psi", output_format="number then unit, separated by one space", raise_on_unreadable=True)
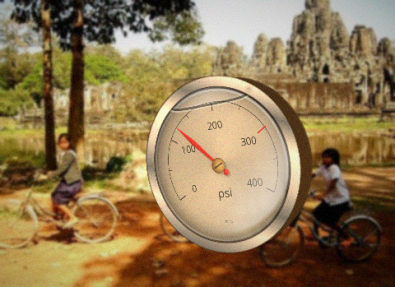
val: 125 psi
